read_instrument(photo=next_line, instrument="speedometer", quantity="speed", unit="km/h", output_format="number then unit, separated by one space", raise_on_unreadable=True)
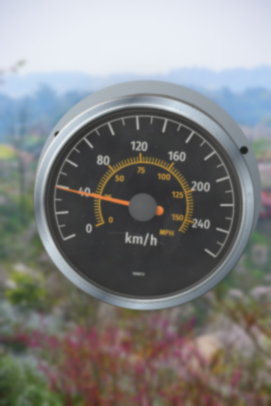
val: 40 km/h
